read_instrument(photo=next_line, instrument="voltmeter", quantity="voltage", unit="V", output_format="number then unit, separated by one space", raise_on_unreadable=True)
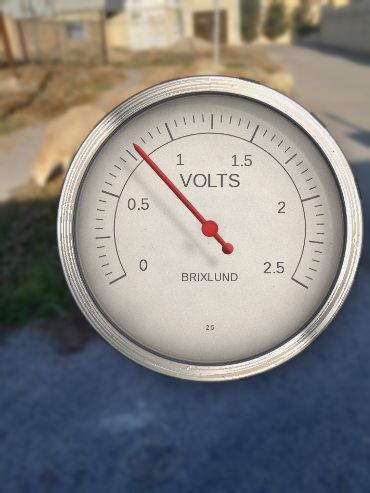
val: 0.8 V
